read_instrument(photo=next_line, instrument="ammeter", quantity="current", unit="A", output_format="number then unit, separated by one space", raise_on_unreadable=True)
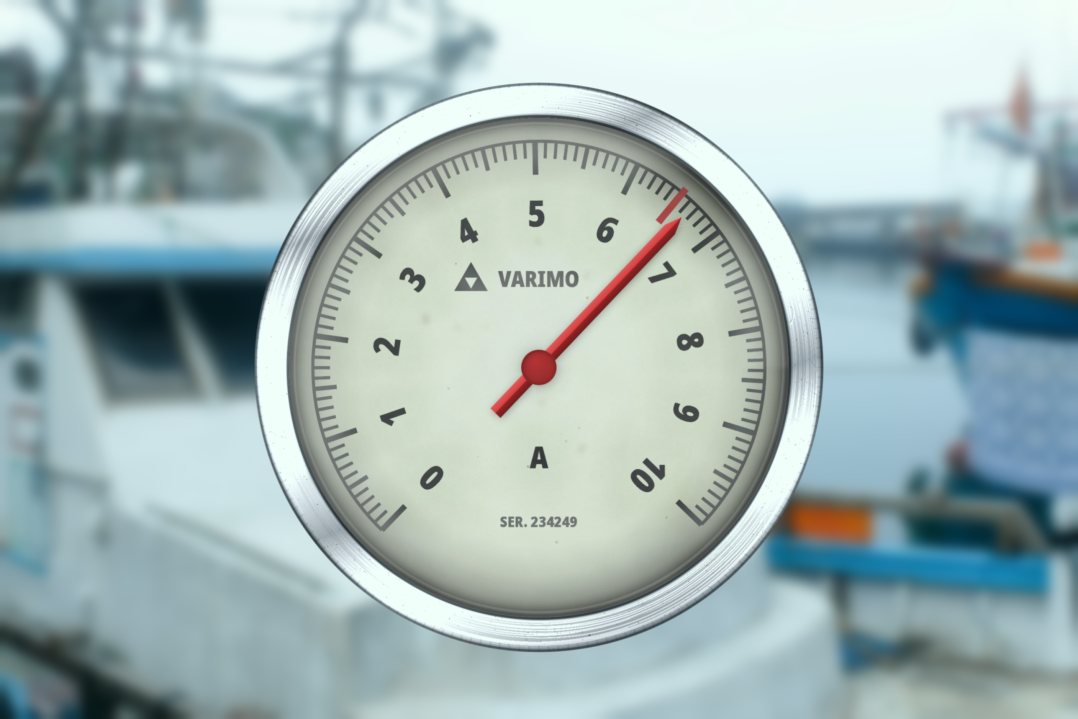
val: 6.65 A
